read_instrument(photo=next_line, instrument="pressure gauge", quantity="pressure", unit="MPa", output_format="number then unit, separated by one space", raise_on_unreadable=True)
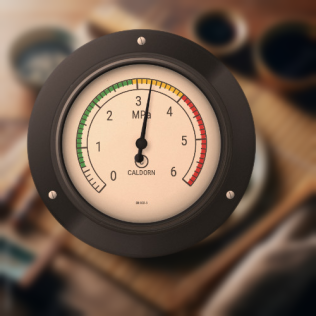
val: 3.3 MPa
